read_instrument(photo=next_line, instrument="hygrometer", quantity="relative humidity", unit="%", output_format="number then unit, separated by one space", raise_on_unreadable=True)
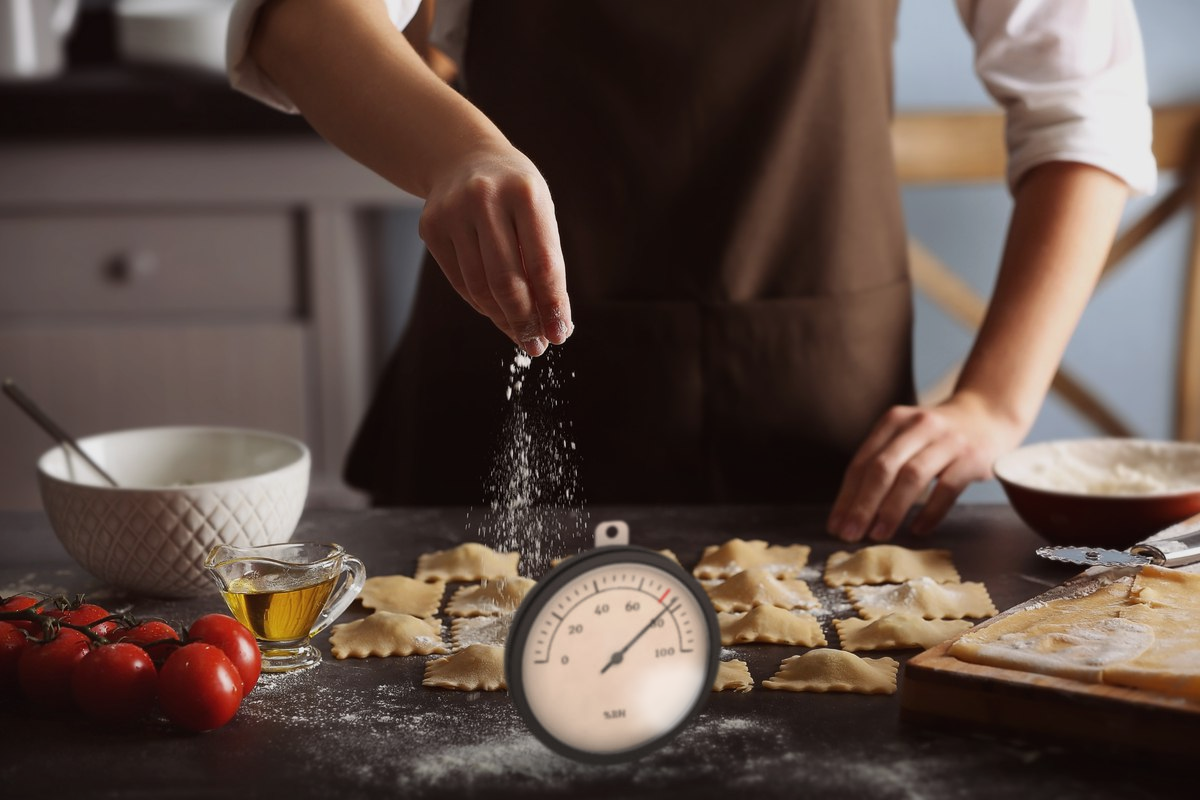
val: 76 %
